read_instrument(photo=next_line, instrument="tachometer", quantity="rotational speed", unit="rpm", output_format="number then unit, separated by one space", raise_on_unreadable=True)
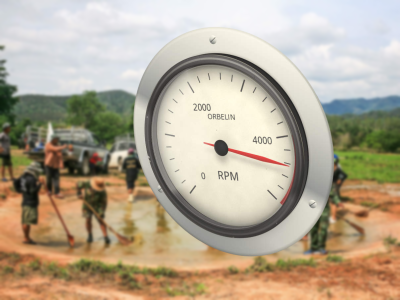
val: 4400 rpm
